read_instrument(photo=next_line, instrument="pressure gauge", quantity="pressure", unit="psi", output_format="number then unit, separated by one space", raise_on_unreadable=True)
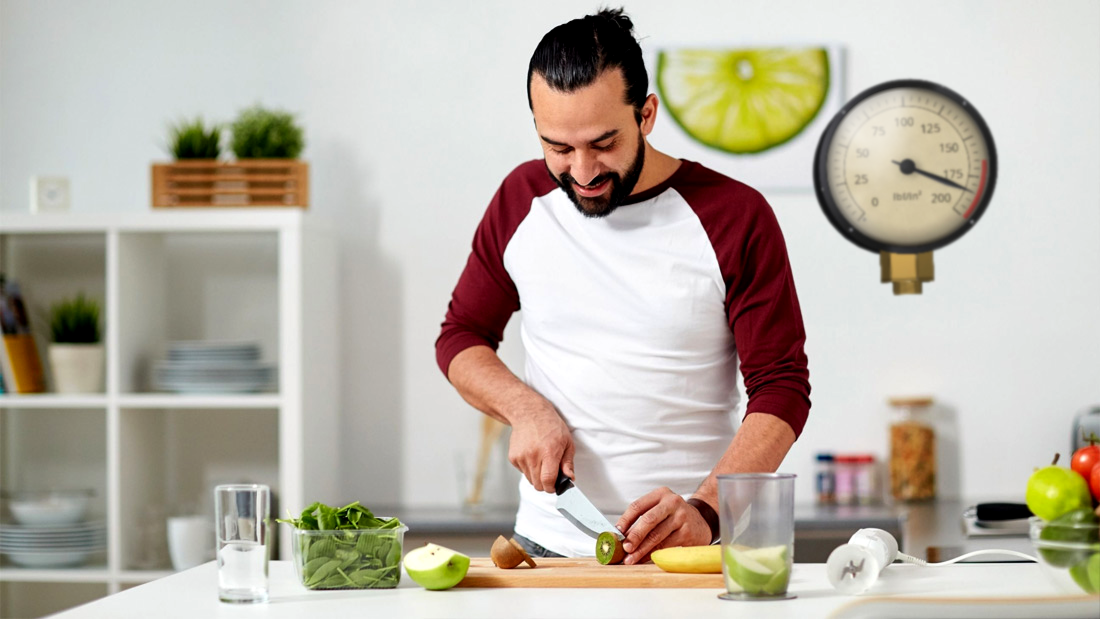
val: 185 psi
